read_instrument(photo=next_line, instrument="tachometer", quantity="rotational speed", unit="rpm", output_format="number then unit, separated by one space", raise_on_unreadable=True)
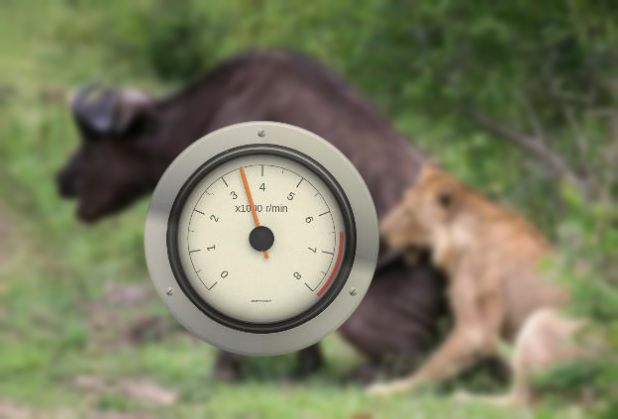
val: 3500 rpm
